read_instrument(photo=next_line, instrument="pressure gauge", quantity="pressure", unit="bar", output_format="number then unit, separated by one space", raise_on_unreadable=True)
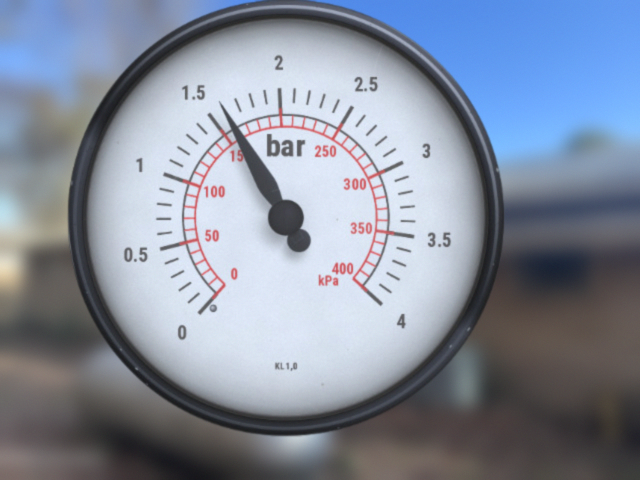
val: 1.6 bar
